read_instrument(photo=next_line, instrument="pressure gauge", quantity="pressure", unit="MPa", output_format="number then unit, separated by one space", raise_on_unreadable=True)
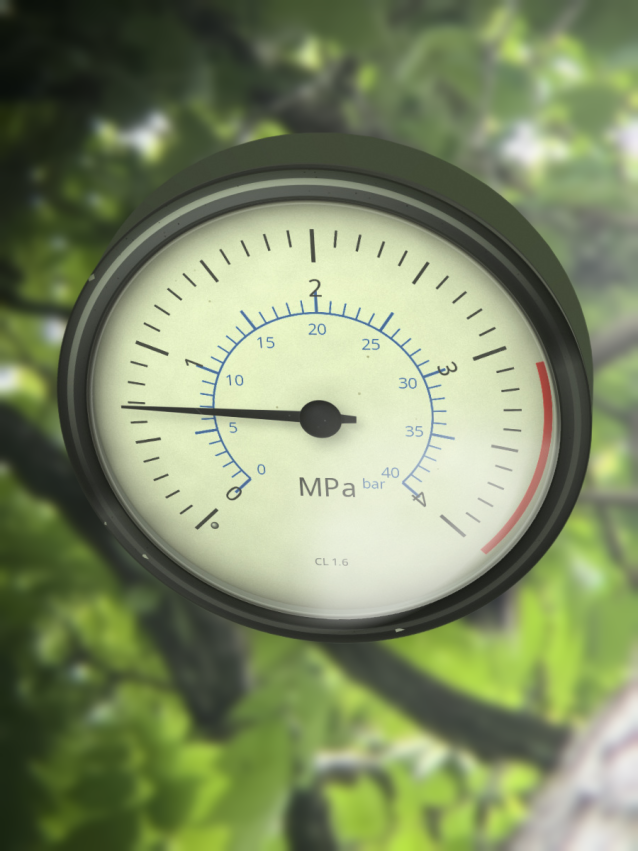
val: 0.7 MPa
